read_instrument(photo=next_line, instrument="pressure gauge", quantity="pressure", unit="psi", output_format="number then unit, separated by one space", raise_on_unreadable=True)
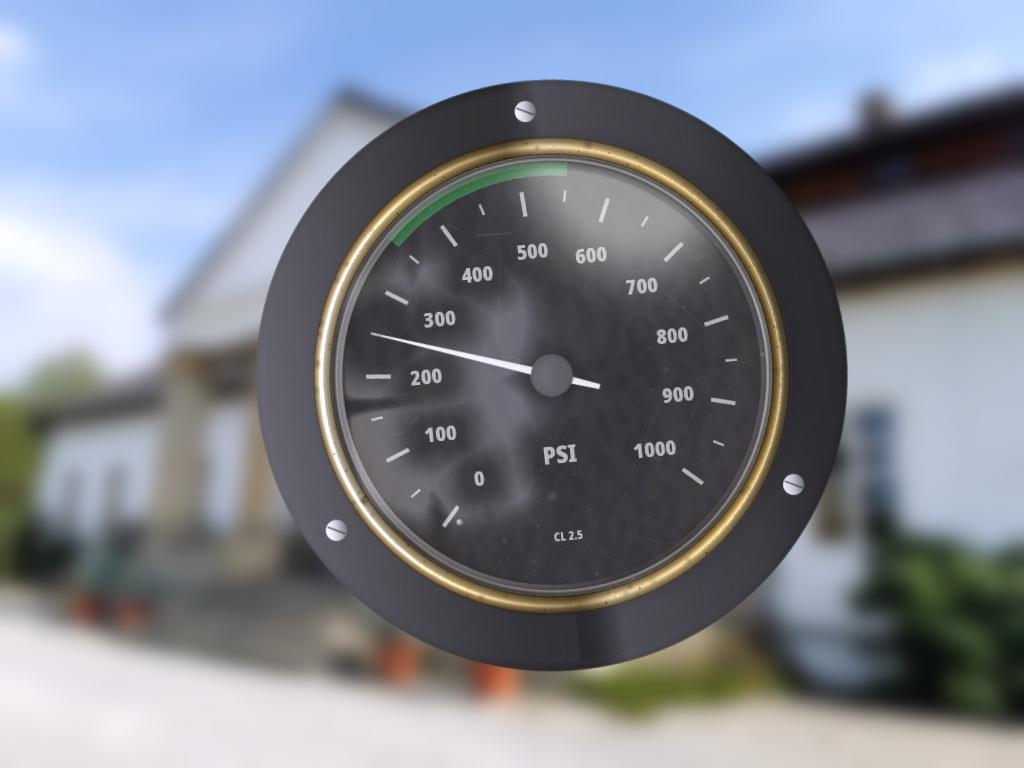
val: 250 psi
